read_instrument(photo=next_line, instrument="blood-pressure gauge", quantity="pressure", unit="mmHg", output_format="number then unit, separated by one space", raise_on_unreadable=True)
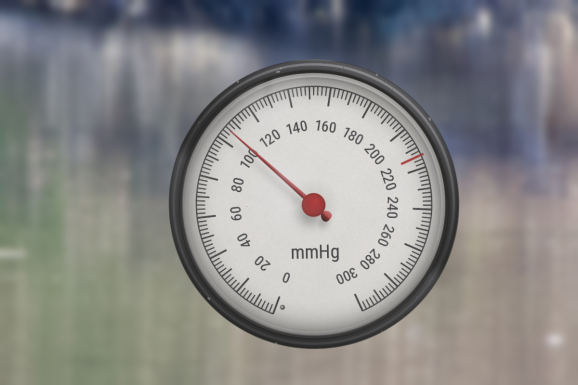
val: 106 mmHg
